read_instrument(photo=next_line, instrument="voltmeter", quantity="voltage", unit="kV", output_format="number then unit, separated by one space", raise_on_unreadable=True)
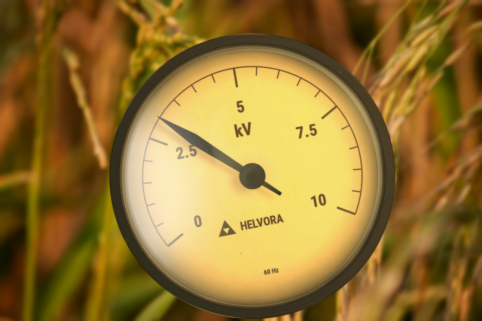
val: 3 kV
